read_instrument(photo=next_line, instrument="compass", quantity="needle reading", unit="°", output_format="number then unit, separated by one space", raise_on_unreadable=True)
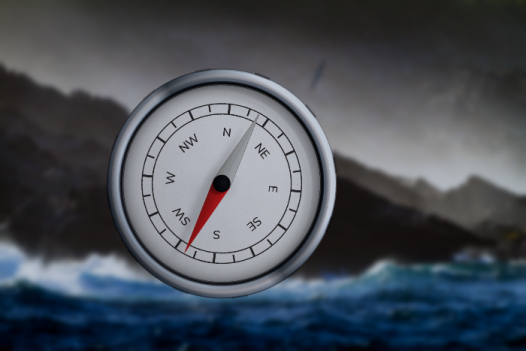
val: 202.5 °
